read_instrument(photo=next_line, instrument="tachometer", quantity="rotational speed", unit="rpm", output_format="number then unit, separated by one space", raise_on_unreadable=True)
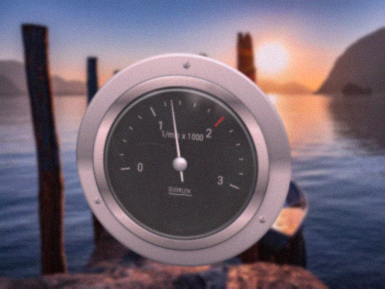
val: 1300 rpm
